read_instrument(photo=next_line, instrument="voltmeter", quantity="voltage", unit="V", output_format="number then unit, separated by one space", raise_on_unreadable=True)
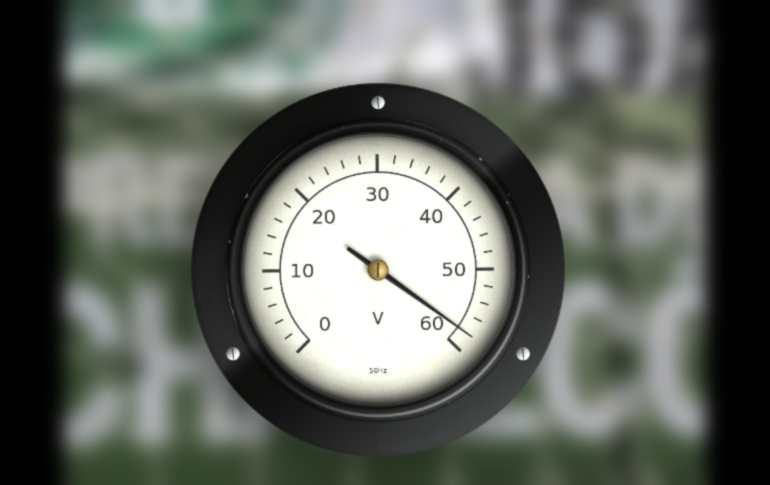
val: 58 V
